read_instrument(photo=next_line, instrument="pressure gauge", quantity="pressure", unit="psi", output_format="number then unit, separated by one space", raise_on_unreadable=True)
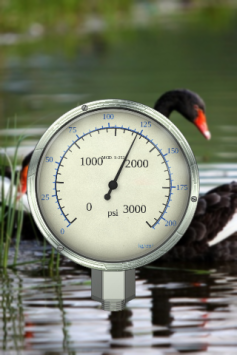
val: 1750 psi
